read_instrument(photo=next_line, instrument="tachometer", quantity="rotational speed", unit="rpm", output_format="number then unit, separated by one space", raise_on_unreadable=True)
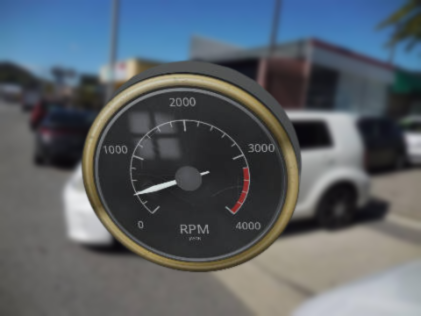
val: 400 rpm
